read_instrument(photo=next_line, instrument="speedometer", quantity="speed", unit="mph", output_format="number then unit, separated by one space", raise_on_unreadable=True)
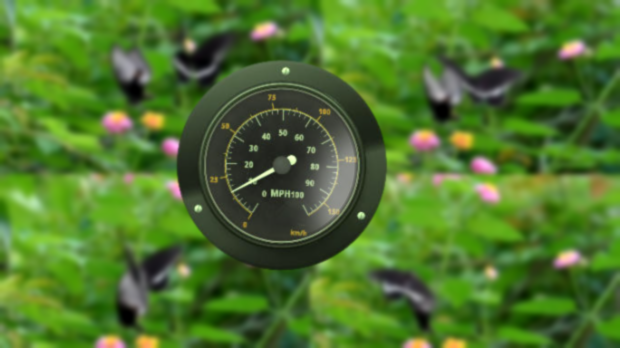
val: 10 mph
